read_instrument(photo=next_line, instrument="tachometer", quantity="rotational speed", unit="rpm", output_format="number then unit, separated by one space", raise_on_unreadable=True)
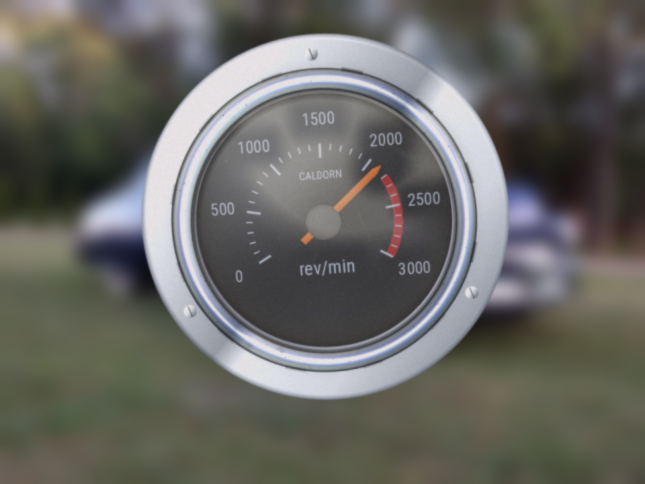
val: 2100 rpm
